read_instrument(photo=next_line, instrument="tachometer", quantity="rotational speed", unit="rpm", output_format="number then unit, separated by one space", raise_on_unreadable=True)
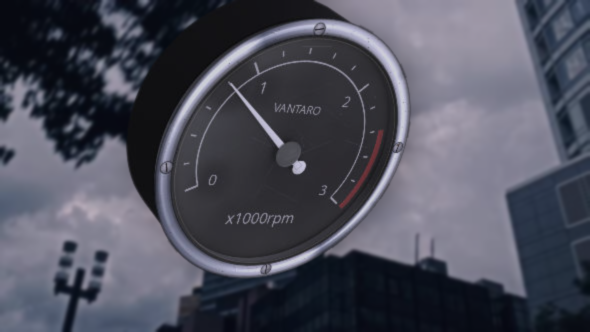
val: 800 rpm
